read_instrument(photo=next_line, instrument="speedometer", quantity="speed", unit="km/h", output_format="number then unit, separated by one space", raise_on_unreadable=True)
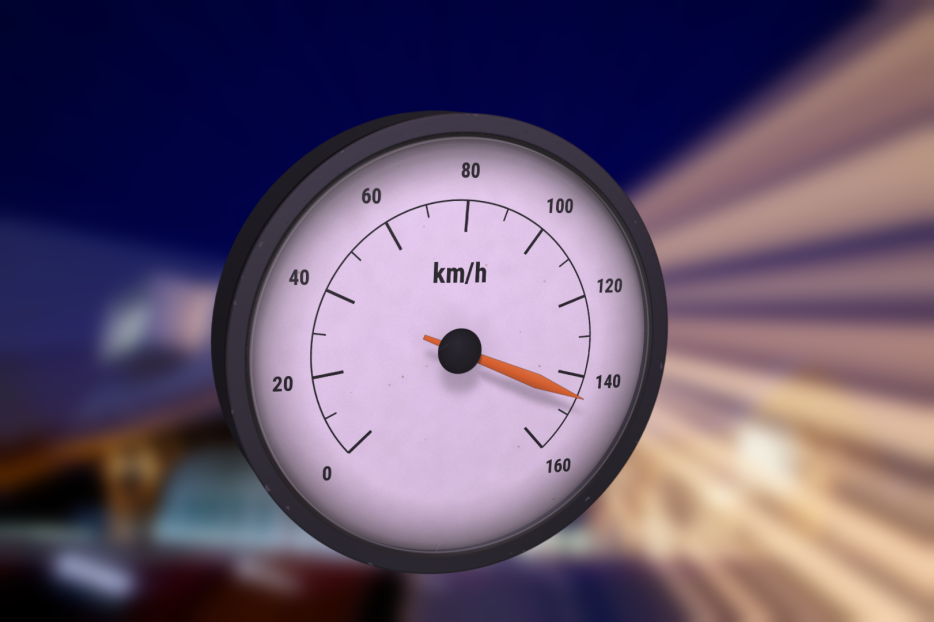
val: 145 km/h
